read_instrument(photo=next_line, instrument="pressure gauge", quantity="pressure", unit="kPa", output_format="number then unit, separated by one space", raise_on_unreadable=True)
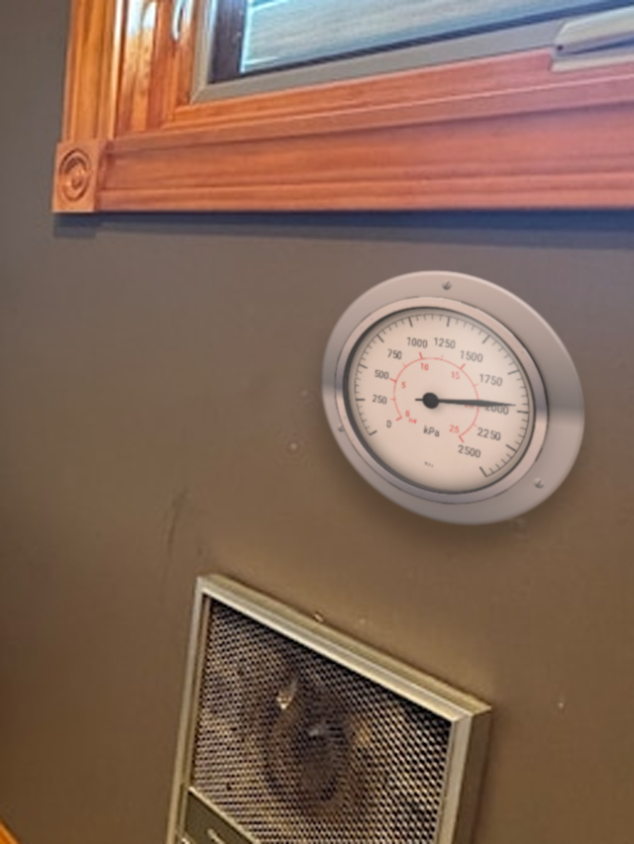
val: 1950 kPa
